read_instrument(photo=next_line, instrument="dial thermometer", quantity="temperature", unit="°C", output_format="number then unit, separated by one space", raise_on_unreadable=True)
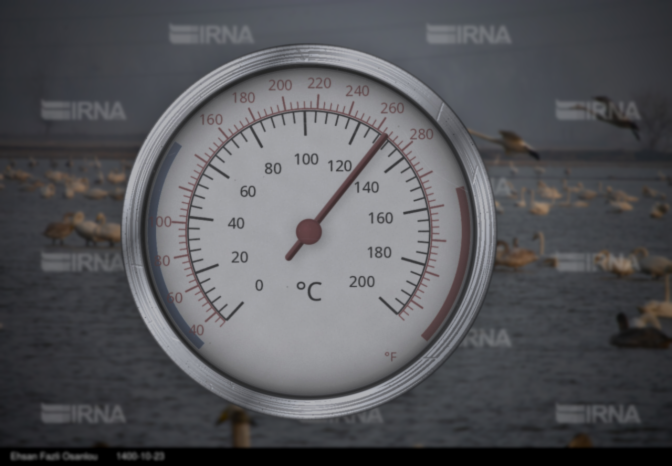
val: 130 °C
